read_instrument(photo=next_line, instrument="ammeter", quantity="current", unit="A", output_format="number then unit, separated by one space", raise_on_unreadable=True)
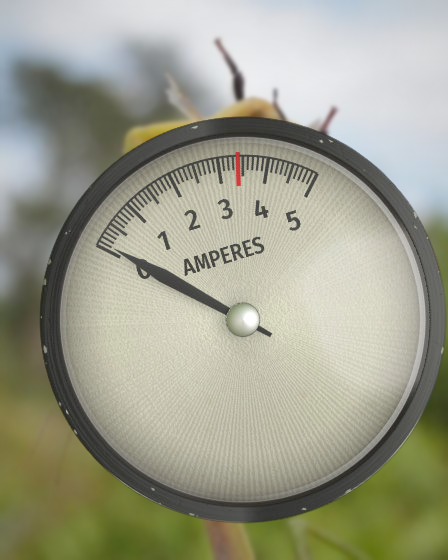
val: 0.1 A
